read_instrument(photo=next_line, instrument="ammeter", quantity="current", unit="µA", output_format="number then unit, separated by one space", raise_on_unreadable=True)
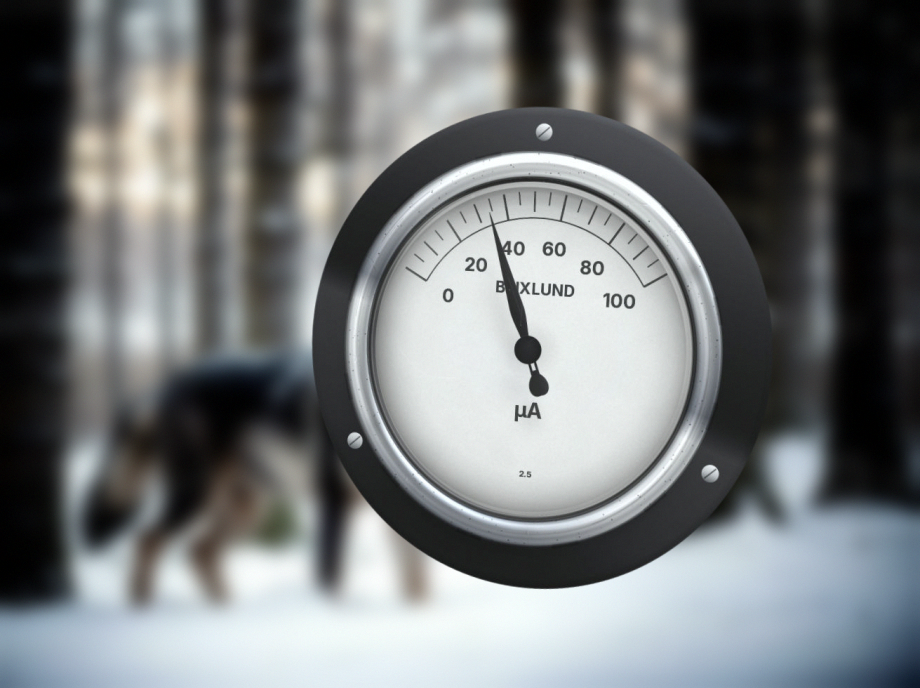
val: 35 µA
